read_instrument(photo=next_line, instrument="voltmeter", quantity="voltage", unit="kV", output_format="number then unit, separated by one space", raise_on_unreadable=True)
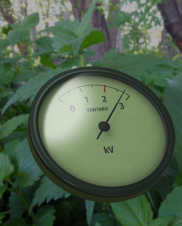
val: 2.75 kV
